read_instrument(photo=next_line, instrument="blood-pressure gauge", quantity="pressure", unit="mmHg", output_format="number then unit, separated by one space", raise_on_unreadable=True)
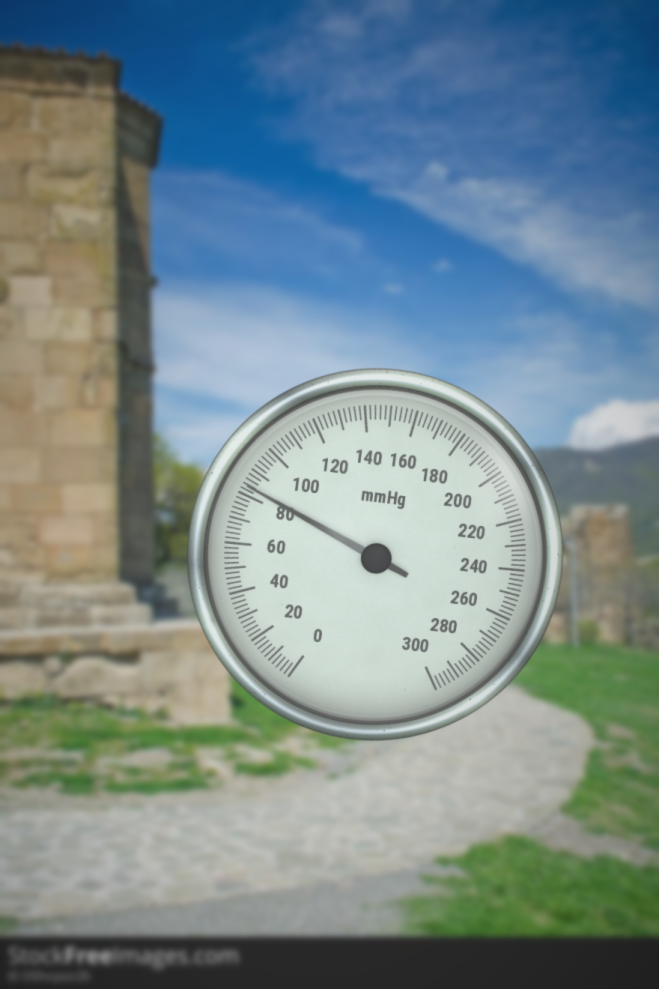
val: 84 mmHg
